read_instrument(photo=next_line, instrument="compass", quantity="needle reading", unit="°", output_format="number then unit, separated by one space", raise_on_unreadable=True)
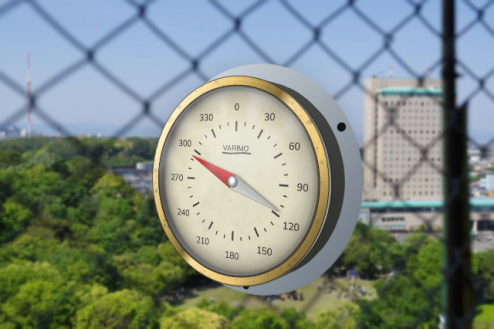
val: 295 °
